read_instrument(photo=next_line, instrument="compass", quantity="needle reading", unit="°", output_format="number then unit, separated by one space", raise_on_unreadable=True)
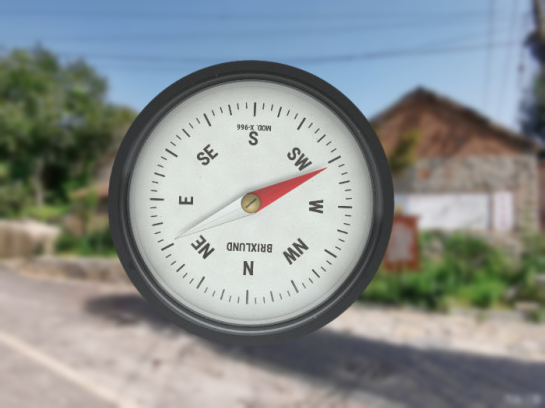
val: 242.5 °
